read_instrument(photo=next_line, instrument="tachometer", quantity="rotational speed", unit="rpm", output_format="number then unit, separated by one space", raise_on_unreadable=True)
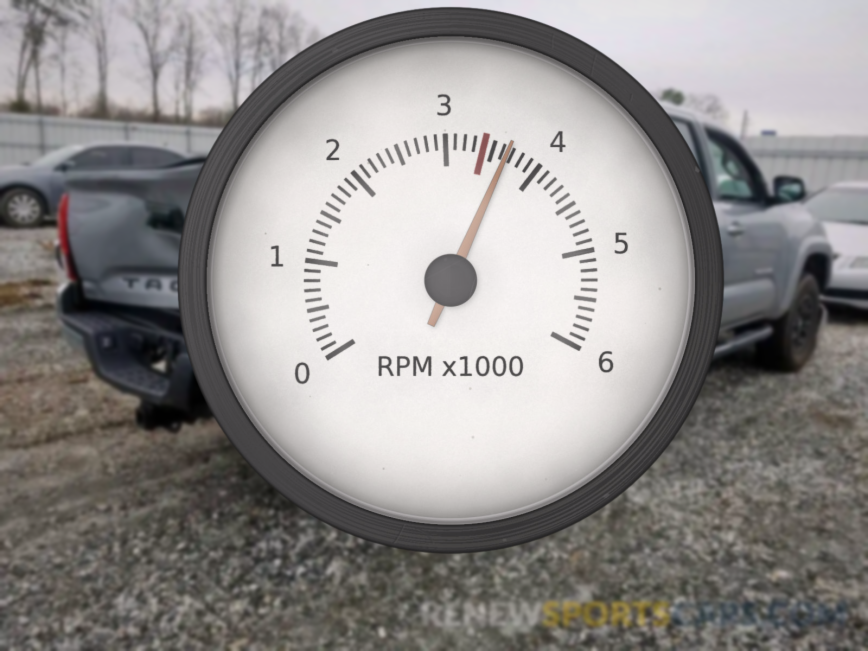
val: 3650 rpm
